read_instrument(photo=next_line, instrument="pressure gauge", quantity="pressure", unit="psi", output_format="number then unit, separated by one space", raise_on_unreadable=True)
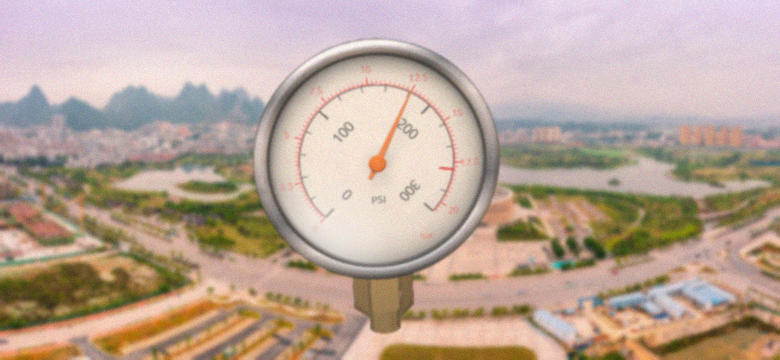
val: 180 psi
